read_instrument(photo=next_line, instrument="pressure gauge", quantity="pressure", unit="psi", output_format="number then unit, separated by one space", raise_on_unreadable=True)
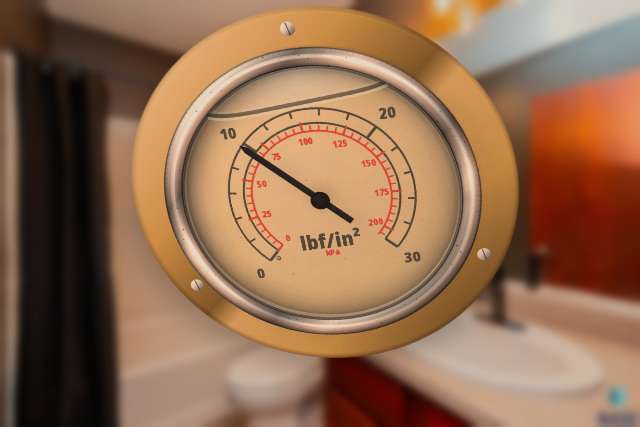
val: 10 psi
